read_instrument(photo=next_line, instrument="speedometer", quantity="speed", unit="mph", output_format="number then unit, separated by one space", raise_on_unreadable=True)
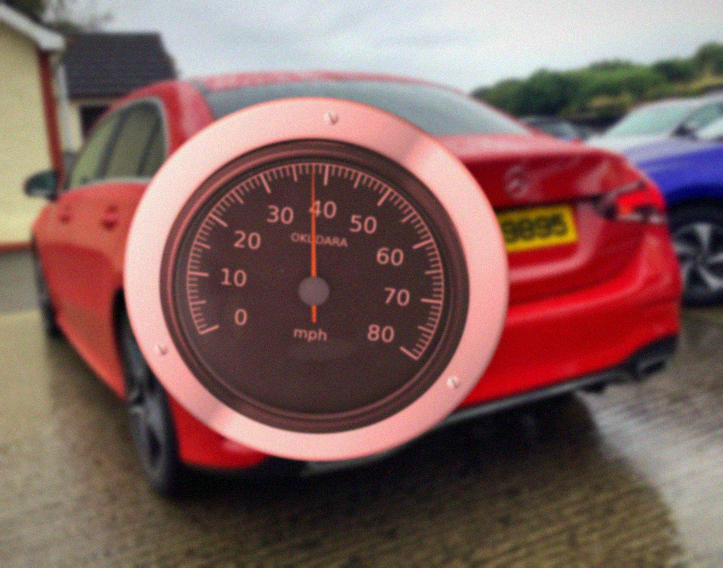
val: 38 mph
